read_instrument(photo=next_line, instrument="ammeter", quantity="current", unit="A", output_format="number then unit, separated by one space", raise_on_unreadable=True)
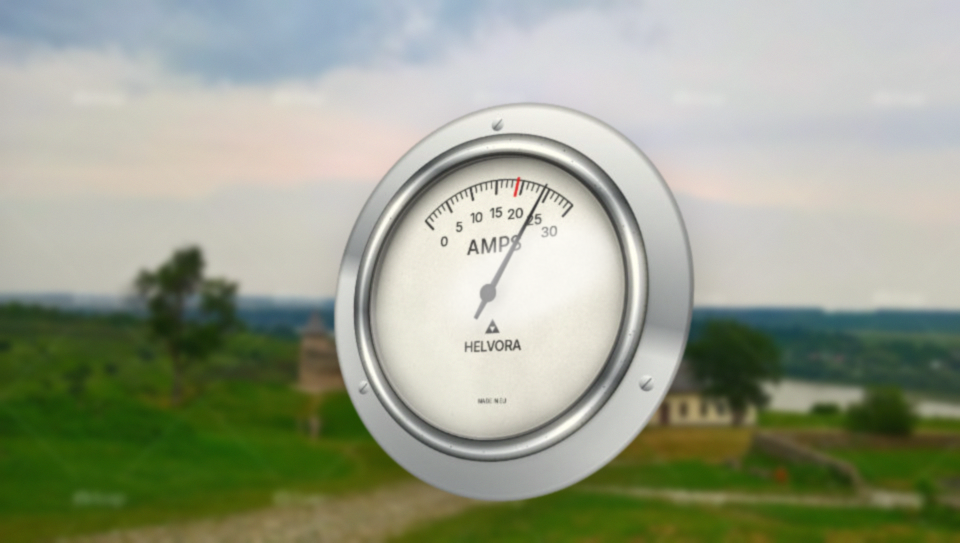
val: 25 A
